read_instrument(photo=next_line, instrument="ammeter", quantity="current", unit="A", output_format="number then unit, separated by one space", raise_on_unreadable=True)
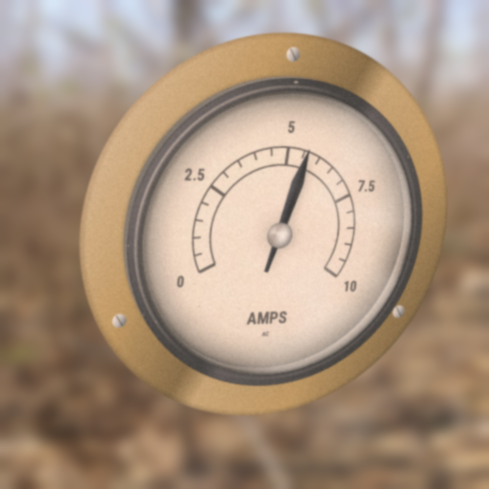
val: 5.5 A
